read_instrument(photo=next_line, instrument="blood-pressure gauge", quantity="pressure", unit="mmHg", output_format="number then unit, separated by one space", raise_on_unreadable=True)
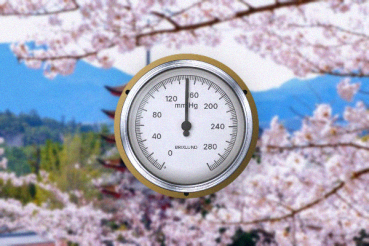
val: 150 mmHg
